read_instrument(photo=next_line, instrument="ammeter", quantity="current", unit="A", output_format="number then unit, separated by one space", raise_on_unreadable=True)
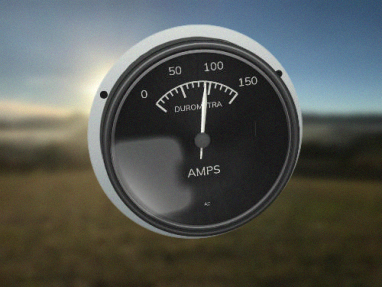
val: 90 A
